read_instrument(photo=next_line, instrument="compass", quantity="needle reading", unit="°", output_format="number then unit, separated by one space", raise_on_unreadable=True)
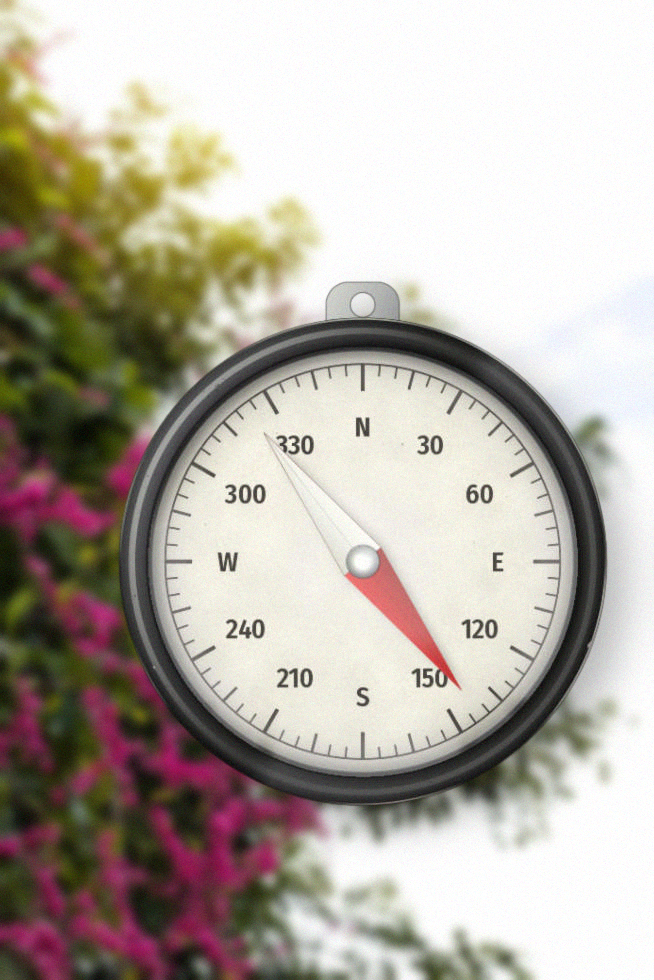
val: 142.5 °
